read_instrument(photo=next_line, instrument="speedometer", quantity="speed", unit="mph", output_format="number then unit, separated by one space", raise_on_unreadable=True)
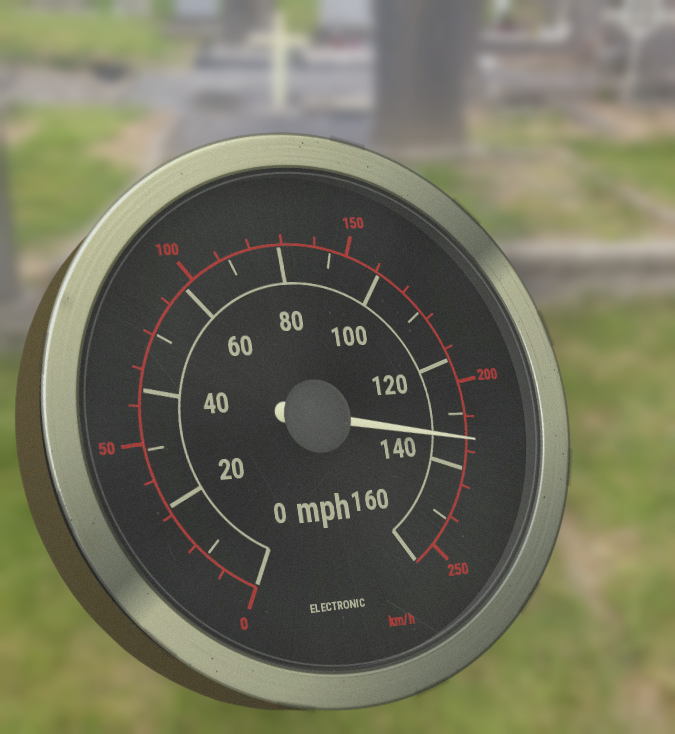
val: 135 mph
